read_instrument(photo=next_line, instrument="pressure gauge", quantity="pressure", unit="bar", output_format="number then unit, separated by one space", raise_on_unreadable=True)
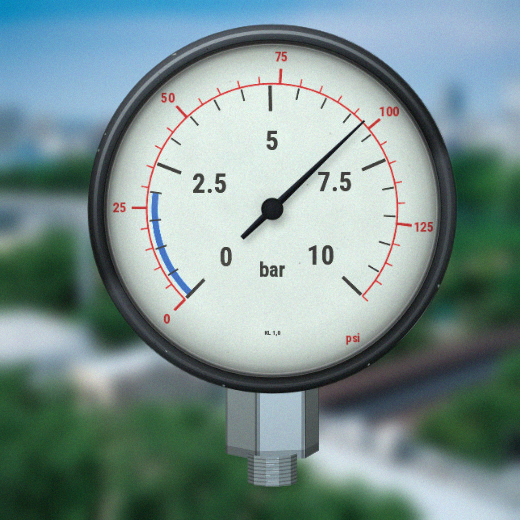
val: 6.75 bar
